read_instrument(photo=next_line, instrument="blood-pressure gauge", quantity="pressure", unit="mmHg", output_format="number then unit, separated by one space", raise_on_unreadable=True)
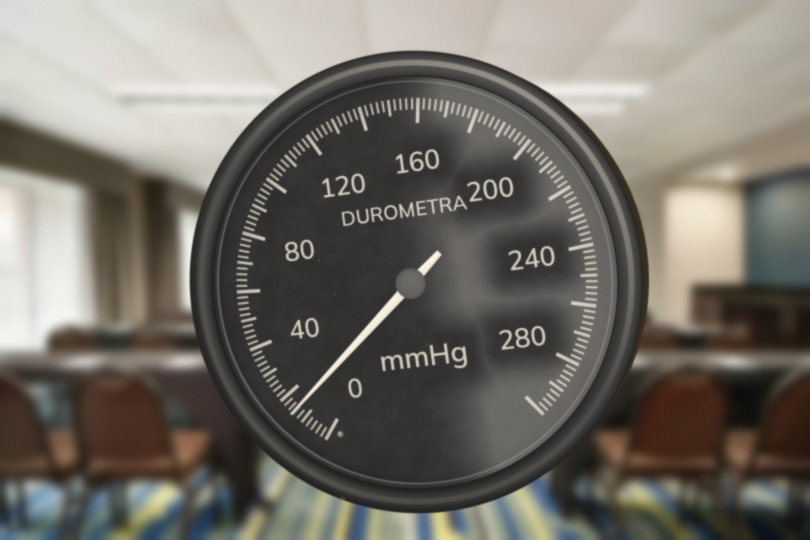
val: 14 mmHg
